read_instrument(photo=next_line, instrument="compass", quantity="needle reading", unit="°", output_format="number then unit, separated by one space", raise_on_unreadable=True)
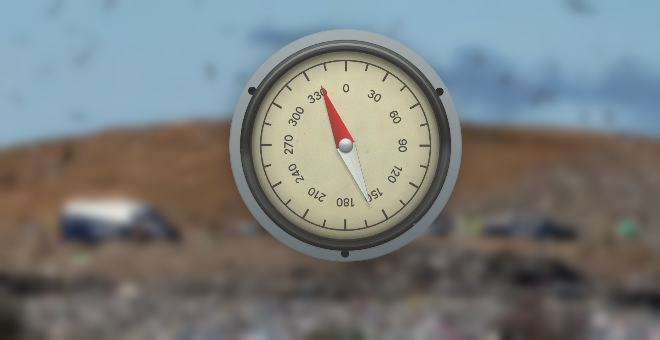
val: 337.5 °
